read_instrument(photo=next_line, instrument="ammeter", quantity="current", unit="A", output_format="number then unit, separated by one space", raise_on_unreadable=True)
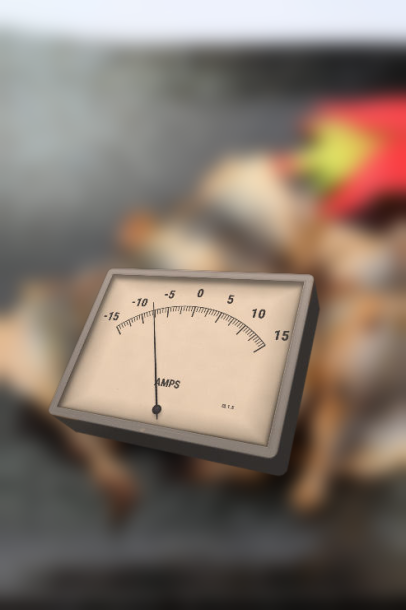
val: -7.5 A
